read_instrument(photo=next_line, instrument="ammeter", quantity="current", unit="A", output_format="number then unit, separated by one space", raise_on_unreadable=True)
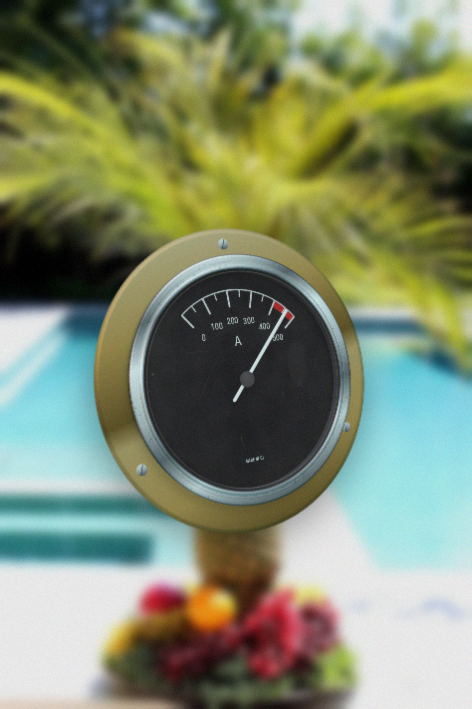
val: 450 A
